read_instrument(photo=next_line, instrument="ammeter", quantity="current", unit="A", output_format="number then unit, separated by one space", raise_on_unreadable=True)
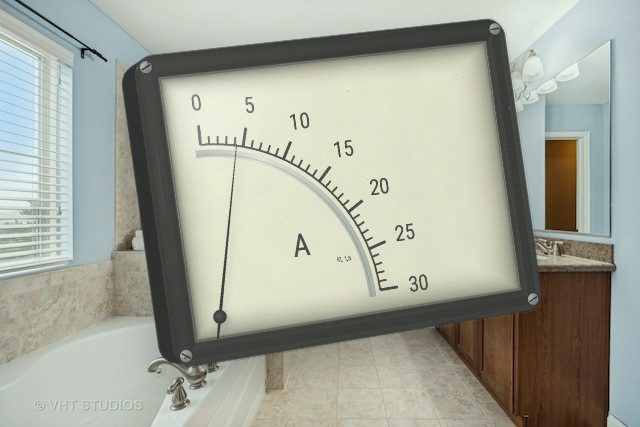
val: 4 A
